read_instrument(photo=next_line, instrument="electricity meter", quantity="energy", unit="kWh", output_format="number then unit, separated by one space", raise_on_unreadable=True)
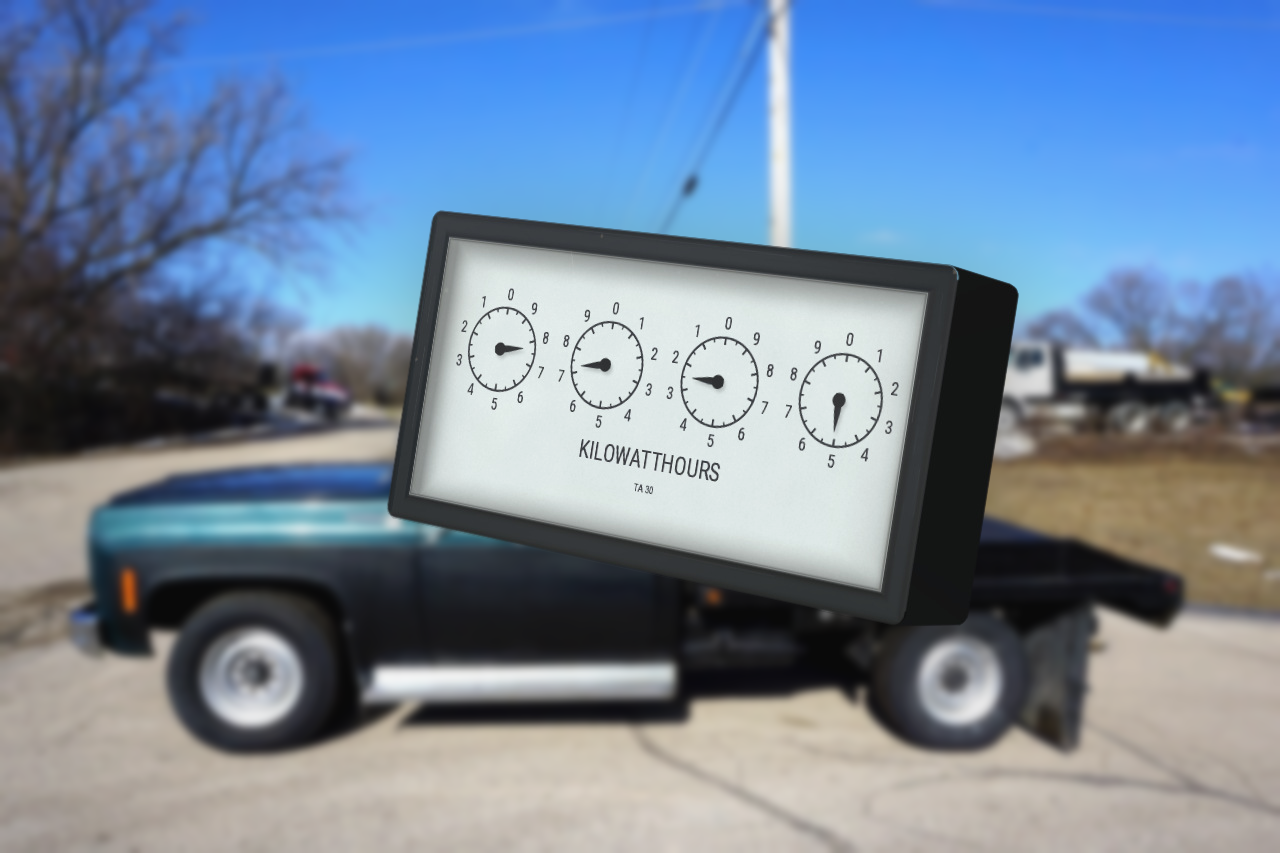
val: 7725 kWh
